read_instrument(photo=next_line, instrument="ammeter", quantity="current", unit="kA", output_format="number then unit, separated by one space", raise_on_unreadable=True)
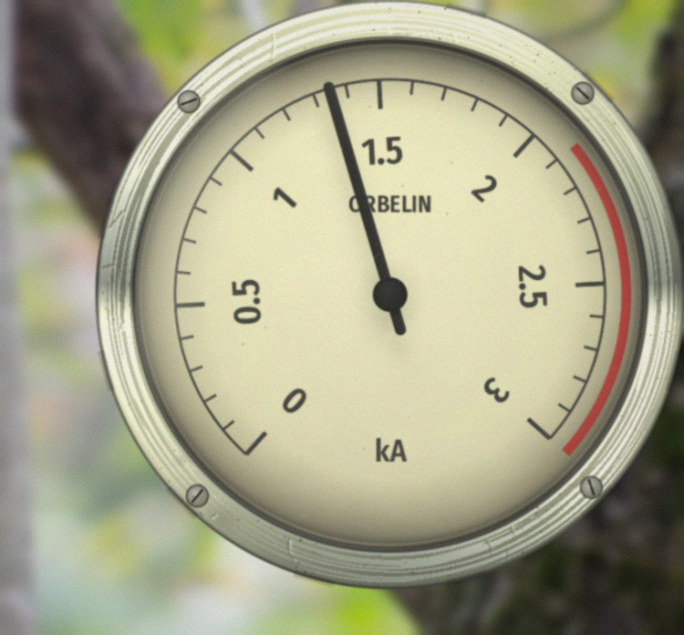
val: 1.35 kA
